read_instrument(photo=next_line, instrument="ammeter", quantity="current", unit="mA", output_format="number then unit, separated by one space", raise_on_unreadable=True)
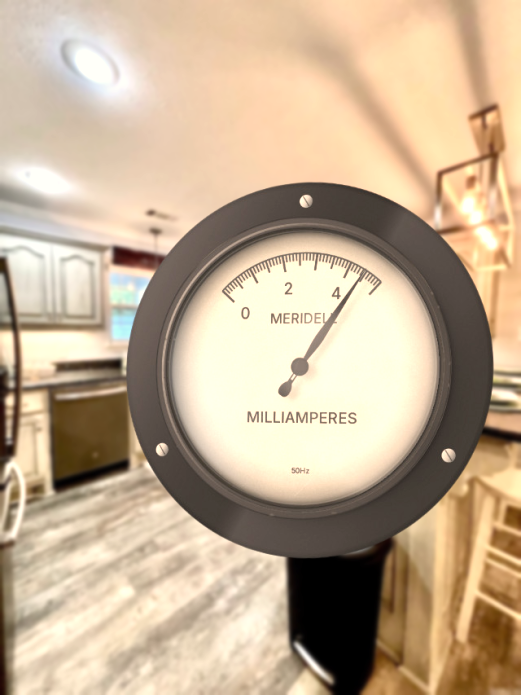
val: 4.5 mA
